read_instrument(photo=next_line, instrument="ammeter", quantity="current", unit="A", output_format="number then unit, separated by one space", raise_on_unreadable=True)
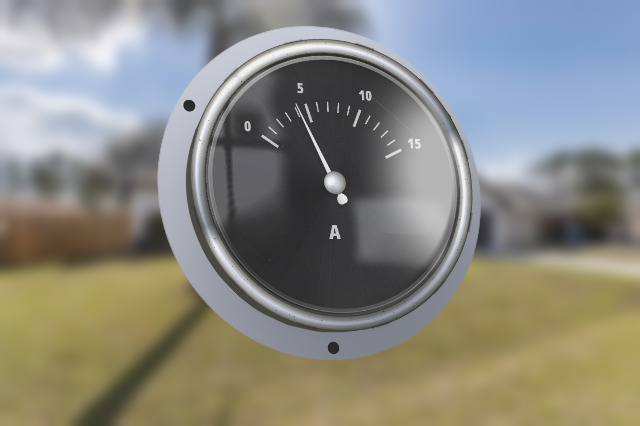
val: 4 A
